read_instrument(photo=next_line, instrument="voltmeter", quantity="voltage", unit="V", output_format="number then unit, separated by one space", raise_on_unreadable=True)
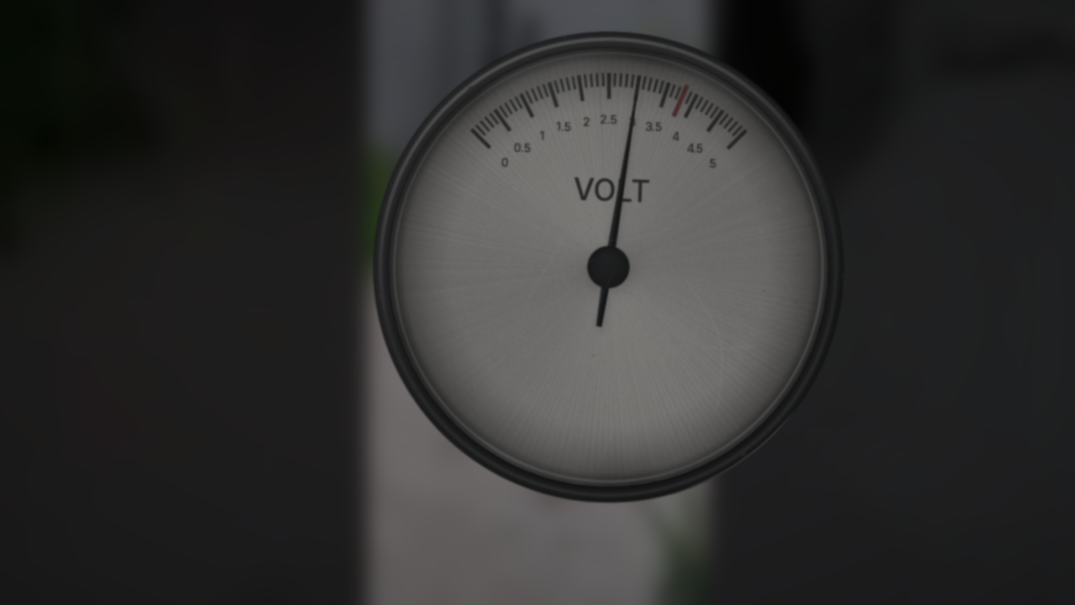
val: 3 V
